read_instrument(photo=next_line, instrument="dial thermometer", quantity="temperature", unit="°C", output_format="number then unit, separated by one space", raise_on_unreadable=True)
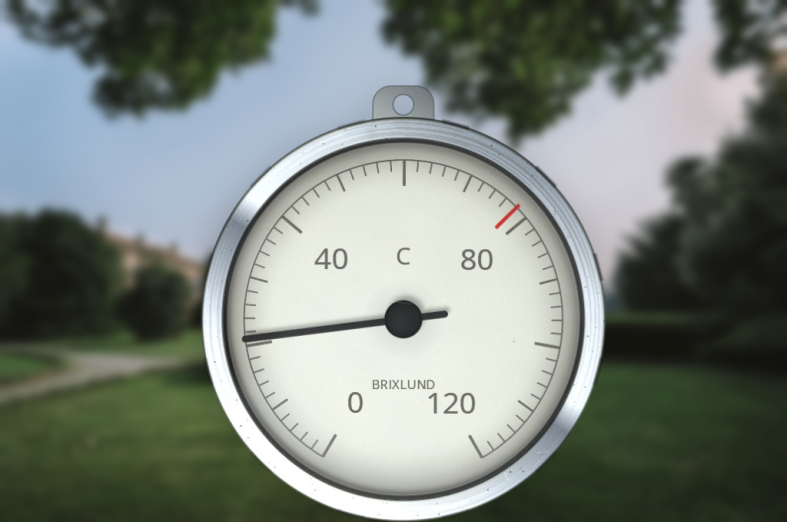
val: 21 °C
